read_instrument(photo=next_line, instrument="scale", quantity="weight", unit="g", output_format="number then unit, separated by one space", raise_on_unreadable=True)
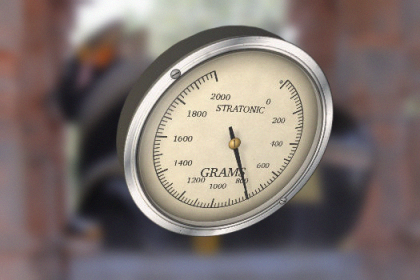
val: 800 g
